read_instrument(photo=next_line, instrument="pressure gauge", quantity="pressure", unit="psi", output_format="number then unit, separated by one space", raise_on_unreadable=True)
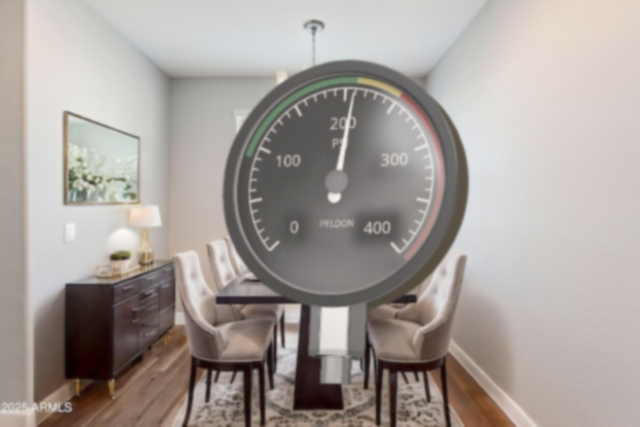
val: 210 psi
